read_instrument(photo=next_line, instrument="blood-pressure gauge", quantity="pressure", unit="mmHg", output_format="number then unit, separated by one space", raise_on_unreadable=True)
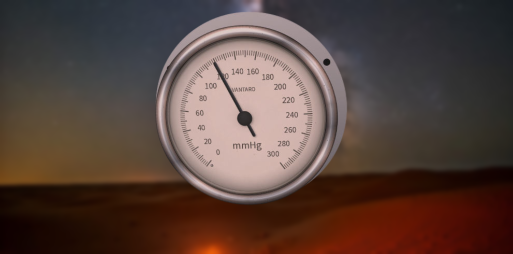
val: 120 mmHg
